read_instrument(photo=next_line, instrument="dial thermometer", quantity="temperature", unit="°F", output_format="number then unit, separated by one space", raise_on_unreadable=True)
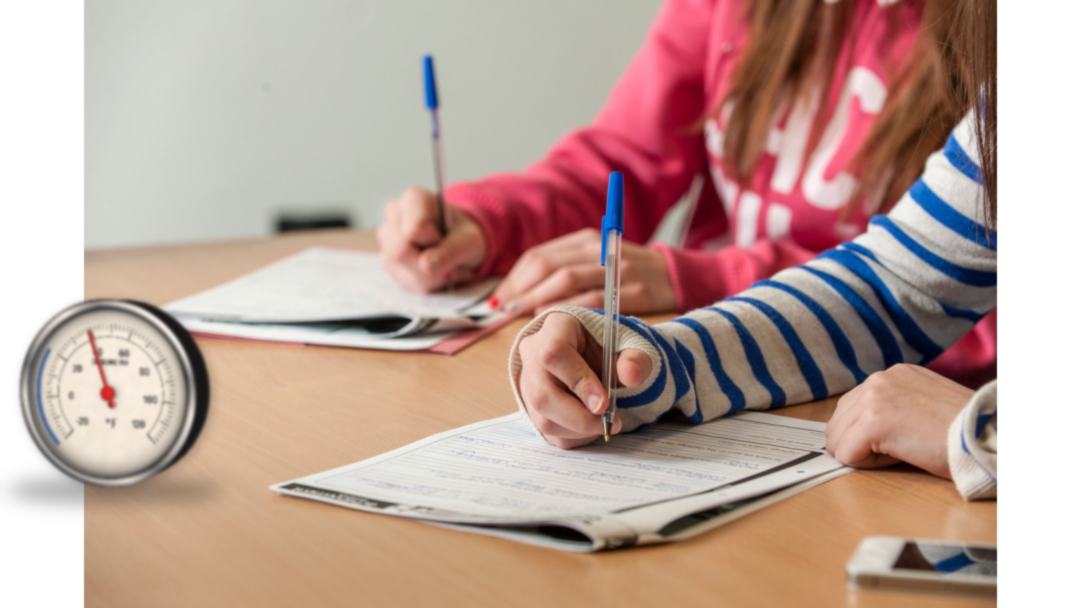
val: 40 °F
